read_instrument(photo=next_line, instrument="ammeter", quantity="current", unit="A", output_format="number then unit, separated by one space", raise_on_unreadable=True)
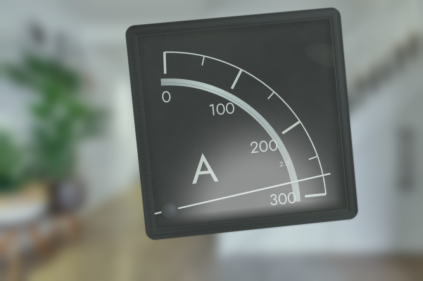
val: 275 A
